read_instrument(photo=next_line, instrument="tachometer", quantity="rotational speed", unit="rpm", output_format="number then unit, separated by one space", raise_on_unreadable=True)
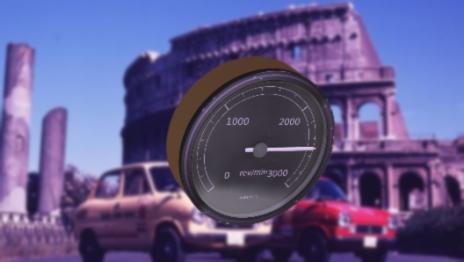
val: 2500 rpm
